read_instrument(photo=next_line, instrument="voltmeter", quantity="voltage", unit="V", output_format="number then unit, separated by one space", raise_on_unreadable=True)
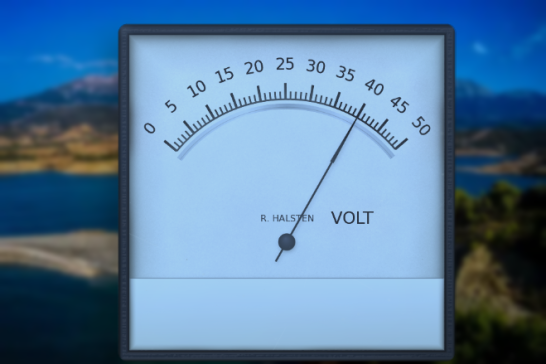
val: 40 V
